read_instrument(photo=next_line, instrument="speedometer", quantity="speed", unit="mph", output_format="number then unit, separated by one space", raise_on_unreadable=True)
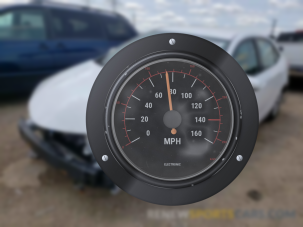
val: 75 mph
